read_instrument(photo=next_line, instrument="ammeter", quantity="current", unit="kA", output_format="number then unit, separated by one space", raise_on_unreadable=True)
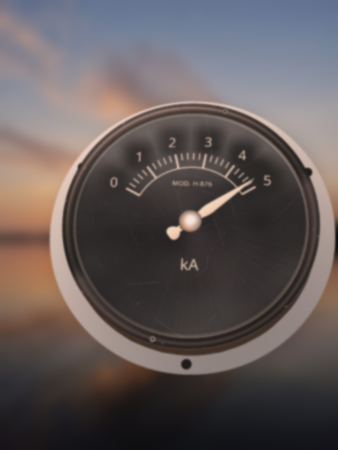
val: 4.8 kA
